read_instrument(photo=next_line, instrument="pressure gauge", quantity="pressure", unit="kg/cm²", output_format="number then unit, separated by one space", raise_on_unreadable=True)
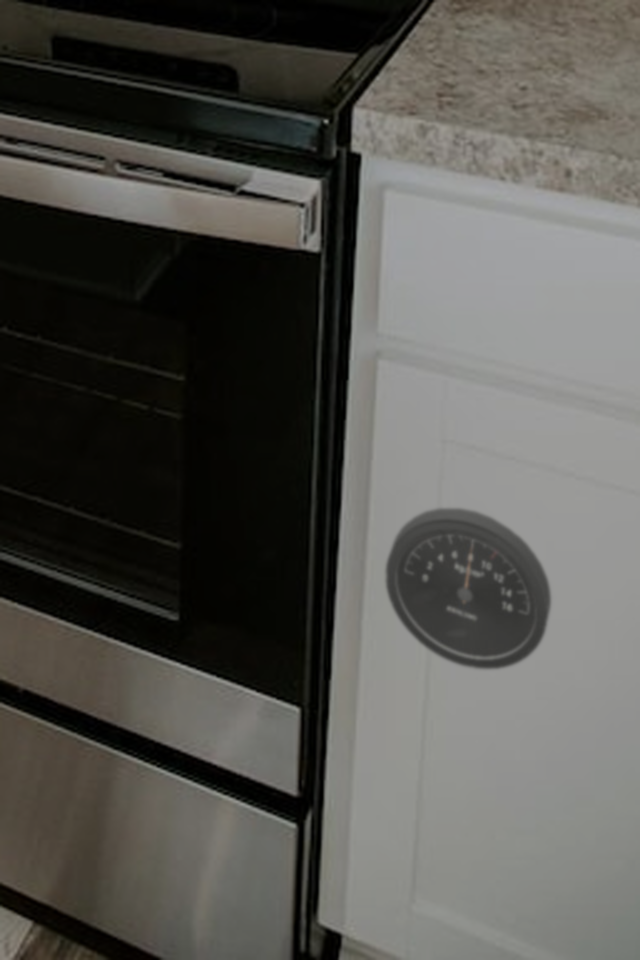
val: 8 kg/cm²
